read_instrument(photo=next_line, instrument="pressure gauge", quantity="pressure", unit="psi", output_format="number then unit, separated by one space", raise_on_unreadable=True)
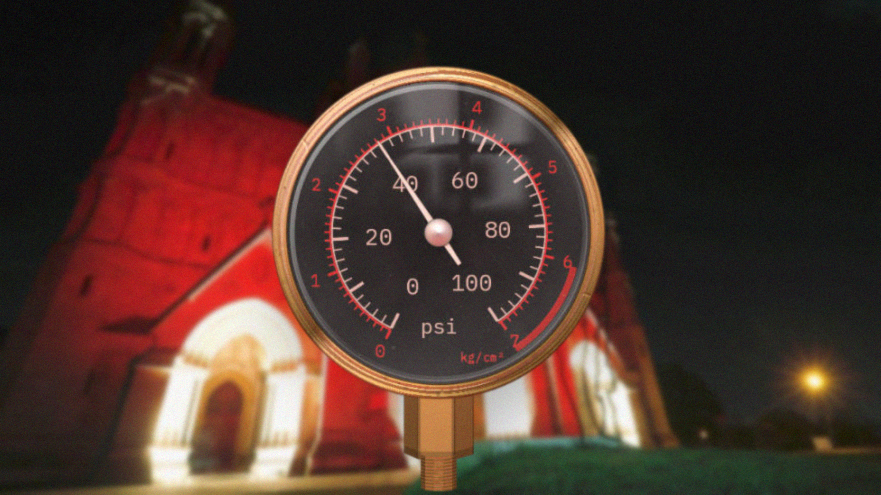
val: 40 psi
